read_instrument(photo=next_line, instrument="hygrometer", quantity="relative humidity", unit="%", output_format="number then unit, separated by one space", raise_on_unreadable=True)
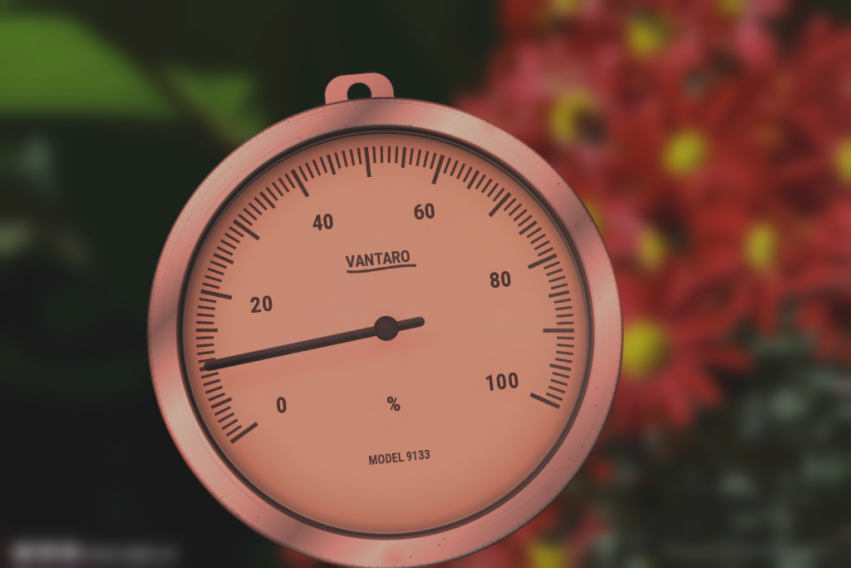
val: 10 %
